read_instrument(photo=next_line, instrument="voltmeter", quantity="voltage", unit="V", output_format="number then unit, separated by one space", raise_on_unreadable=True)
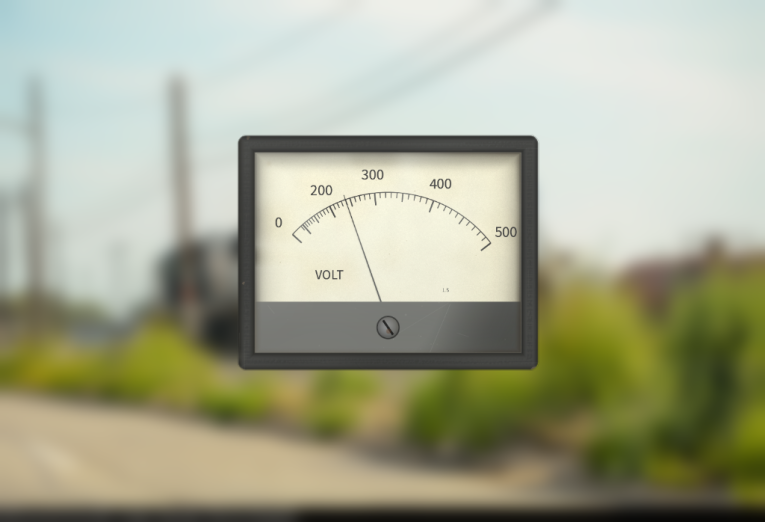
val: 240 V
